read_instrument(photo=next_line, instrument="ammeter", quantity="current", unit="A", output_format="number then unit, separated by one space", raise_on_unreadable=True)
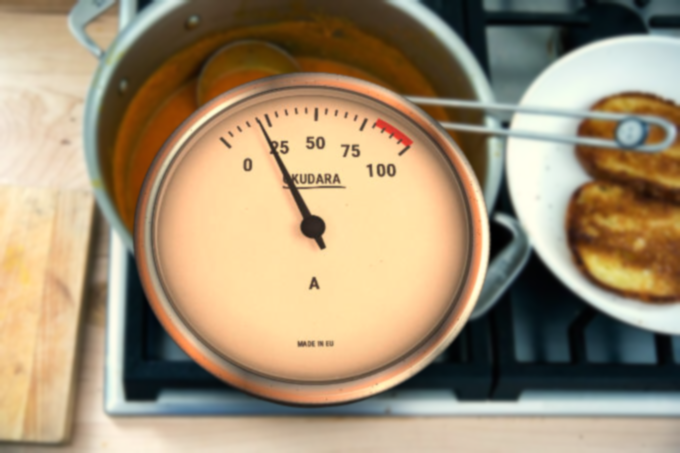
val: 20 A
